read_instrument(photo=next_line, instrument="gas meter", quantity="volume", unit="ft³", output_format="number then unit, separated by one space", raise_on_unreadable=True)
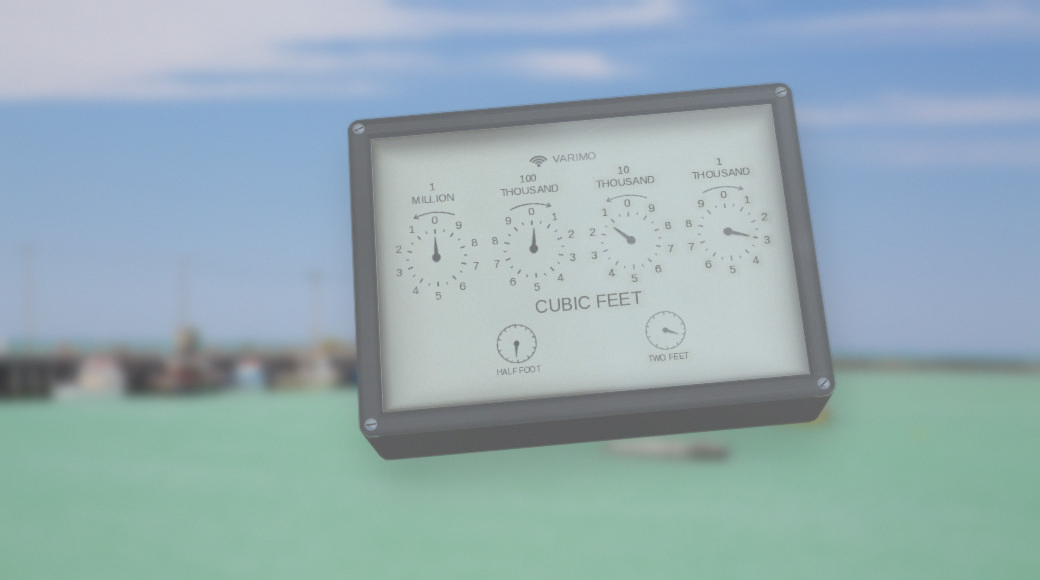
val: 1300 ft³
